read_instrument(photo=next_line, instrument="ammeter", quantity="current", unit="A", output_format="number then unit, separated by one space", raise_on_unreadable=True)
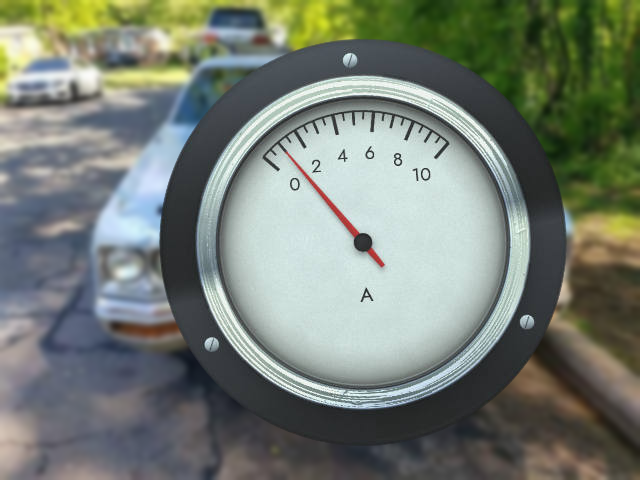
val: 1 A
